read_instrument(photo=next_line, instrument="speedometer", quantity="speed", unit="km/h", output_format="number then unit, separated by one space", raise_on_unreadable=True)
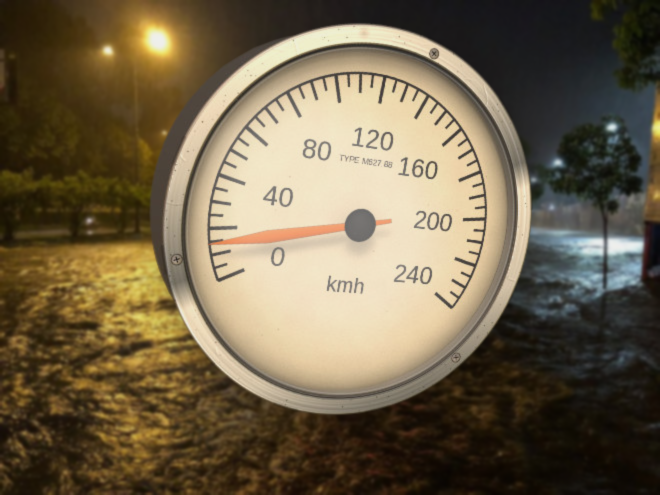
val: 15 km/h
